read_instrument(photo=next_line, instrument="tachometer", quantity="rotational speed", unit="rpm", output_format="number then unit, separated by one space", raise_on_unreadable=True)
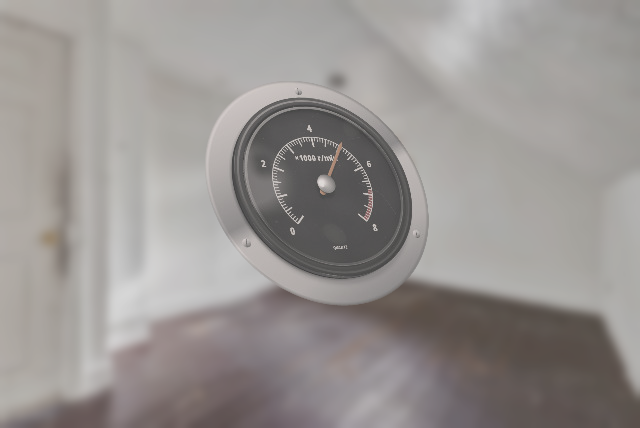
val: 5000 rpm
